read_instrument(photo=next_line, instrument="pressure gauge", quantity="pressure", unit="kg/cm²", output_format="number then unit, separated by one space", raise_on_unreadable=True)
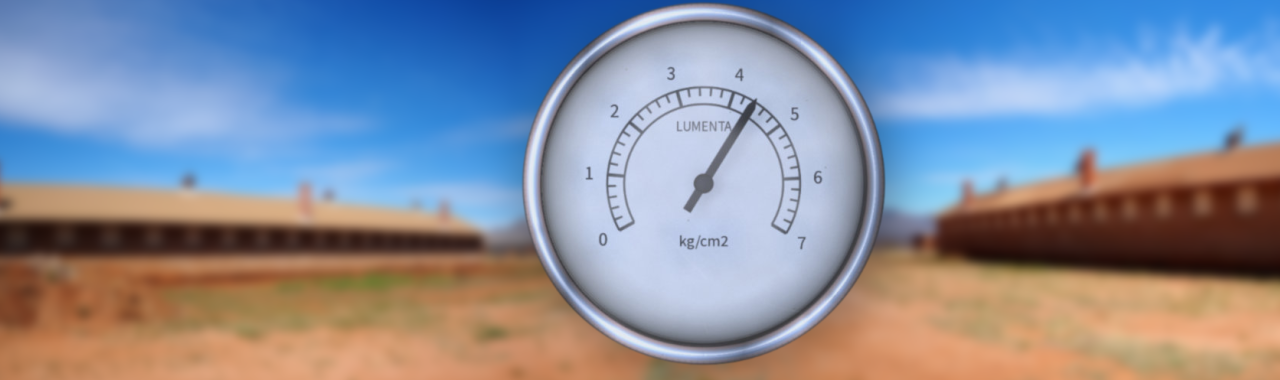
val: 4.4 kg/cm²
